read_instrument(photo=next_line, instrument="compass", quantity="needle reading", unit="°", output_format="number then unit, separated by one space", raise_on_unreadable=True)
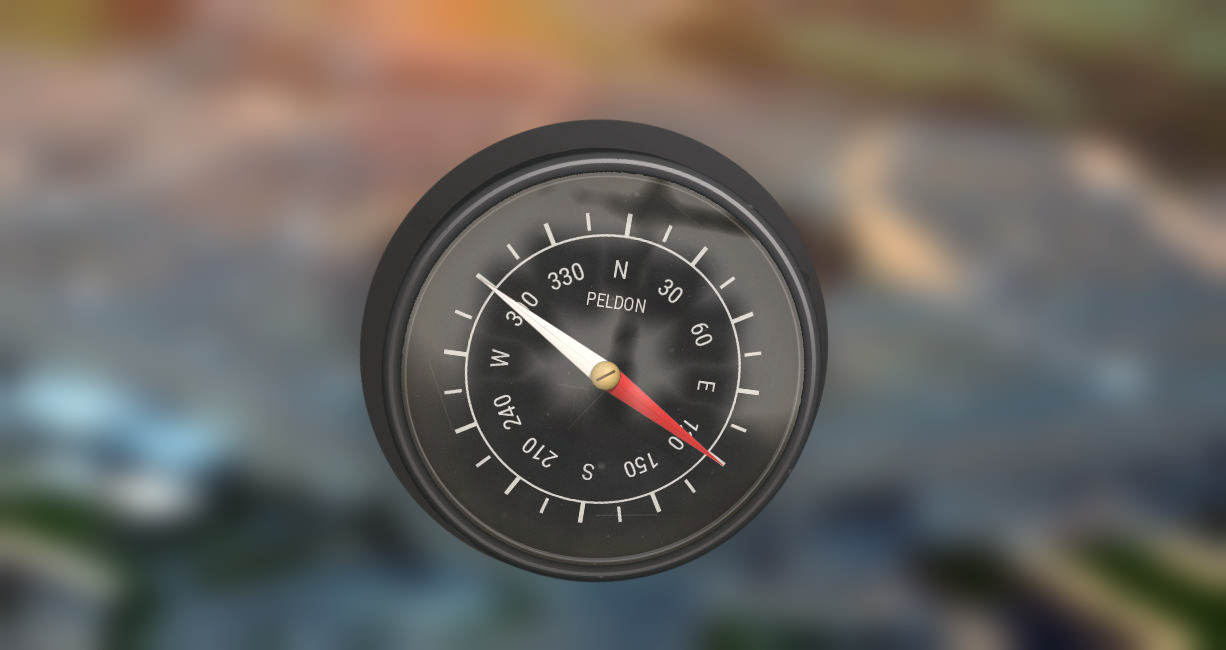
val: 120 °
